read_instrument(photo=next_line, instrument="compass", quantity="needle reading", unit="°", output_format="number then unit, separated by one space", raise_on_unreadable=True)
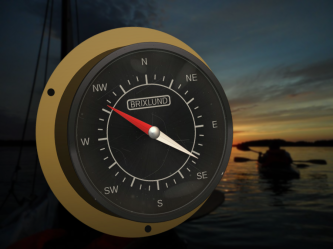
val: 305 °
